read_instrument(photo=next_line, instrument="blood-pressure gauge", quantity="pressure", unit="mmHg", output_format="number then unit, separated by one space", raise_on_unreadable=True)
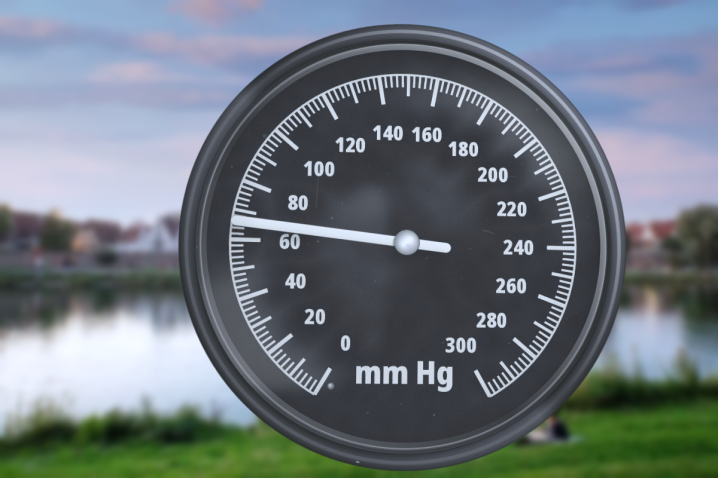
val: 66 mmHg
